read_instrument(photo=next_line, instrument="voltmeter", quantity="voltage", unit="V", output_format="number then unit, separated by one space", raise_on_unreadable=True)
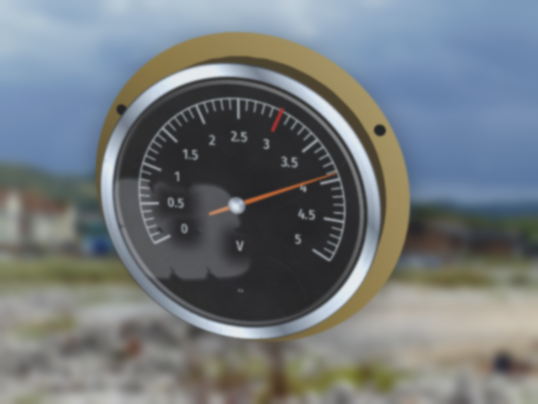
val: 3.9 V
